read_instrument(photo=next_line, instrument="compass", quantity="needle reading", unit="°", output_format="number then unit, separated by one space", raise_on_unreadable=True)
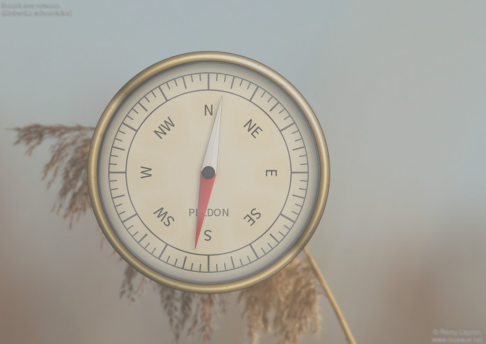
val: 190 °
